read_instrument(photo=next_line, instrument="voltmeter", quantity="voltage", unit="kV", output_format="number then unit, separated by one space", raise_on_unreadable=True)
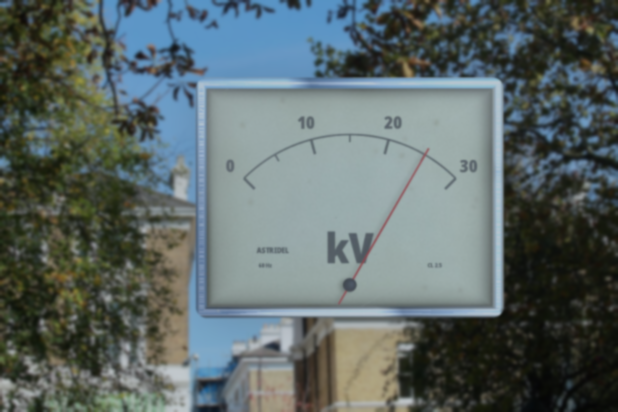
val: 25 kV
